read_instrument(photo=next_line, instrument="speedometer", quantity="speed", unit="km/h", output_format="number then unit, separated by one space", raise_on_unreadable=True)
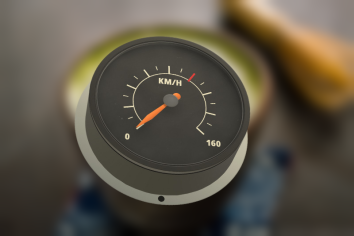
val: 0 km/h
